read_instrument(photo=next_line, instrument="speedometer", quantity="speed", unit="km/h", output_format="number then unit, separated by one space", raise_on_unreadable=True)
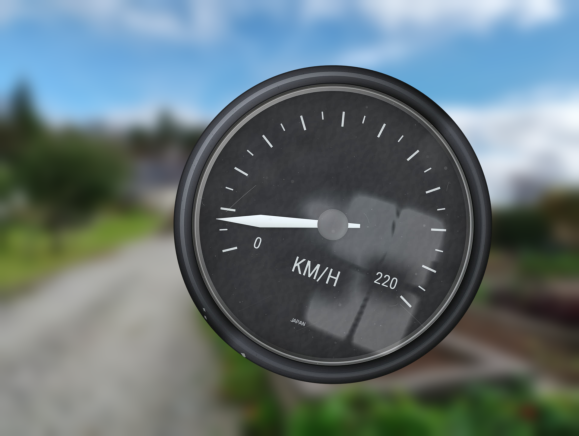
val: 15 km/h
